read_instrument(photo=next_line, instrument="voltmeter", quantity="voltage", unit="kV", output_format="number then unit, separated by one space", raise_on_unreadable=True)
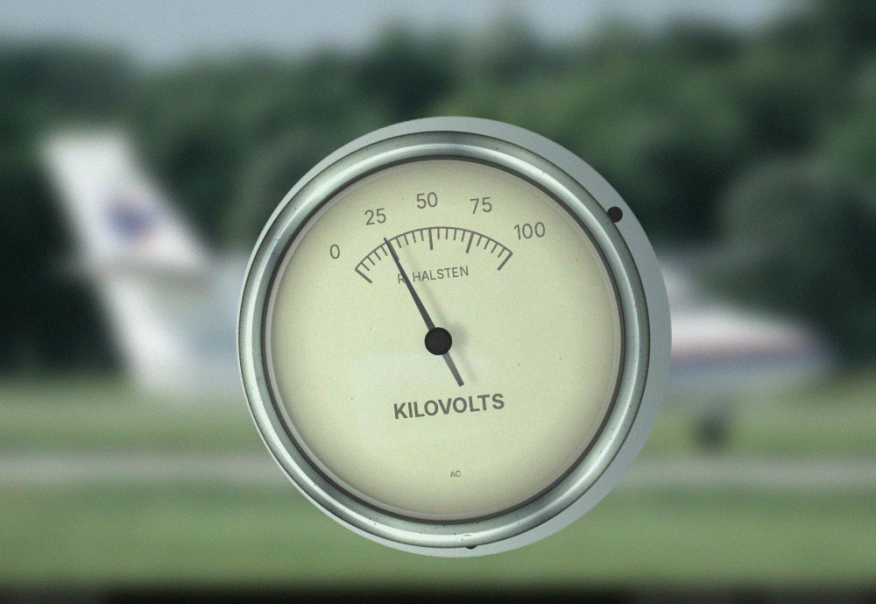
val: 25 kV
